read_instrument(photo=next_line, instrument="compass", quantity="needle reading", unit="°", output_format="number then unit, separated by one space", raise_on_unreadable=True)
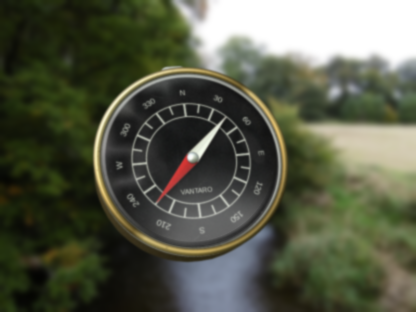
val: 225 °
